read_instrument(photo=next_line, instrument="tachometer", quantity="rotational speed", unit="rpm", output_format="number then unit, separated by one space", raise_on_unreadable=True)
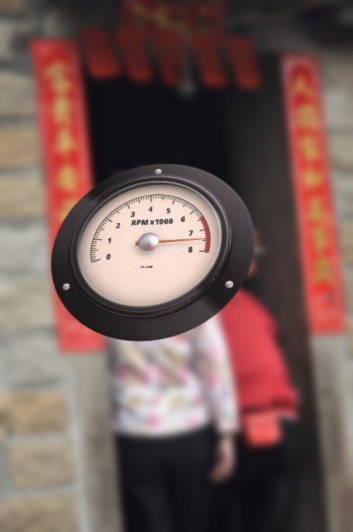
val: 7500 rpm
